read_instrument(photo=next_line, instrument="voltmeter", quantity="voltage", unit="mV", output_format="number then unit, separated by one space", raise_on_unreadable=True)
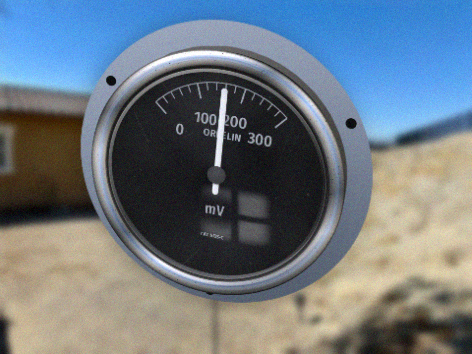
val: 160 mV
